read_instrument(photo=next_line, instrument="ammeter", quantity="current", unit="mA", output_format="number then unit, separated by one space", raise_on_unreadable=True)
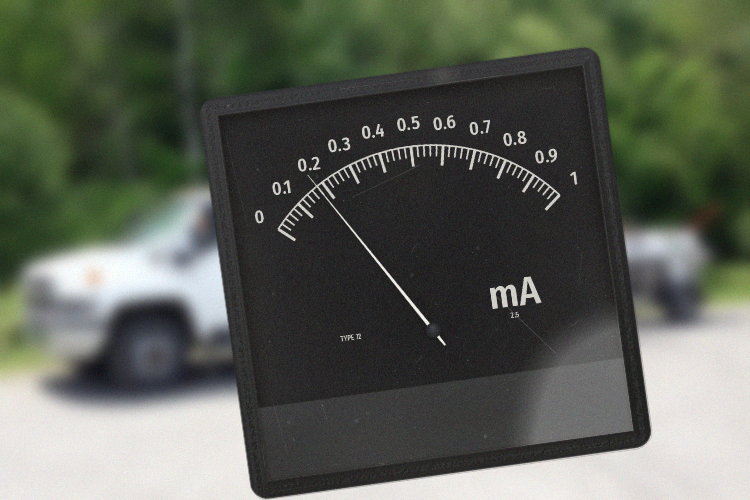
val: 0.18 mA
